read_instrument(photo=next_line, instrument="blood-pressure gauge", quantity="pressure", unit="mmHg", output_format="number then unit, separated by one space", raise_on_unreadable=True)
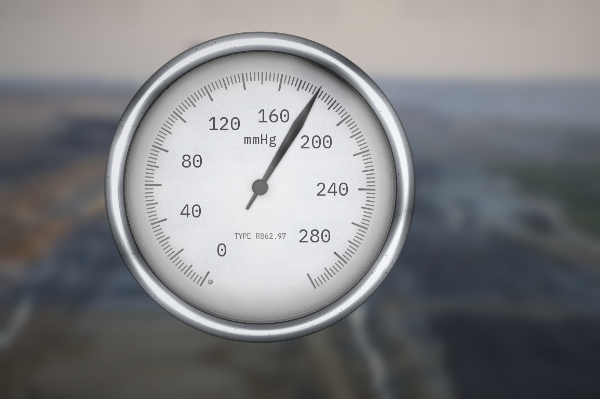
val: 180 mmHg
